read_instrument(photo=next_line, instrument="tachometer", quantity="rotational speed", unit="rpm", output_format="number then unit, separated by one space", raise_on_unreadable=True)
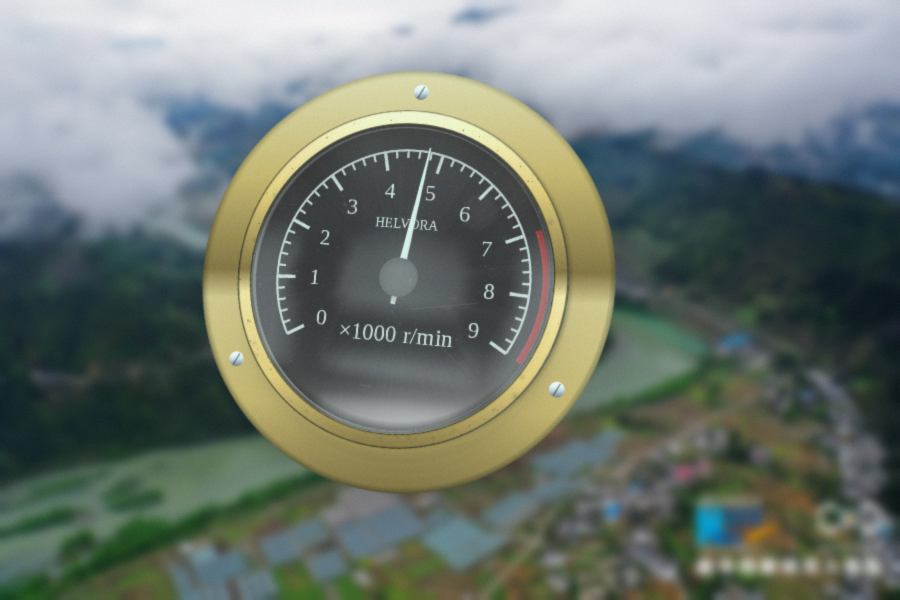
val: 4800 rpm
